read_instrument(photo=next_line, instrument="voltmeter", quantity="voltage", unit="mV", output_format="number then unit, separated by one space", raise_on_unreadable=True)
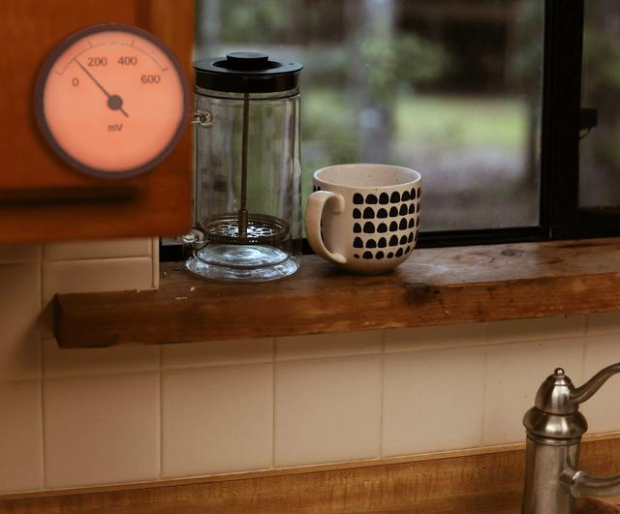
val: 100 mV
